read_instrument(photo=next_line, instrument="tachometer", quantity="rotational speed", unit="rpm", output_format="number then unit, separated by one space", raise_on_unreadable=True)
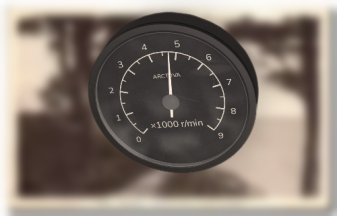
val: 4750 rpm
